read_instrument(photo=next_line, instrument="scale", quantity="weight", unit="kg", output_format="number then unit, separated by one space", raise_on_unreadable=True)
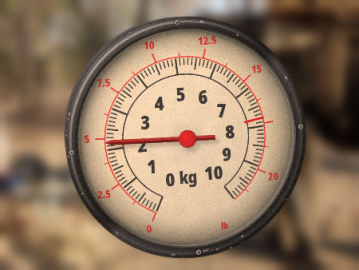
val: 2.2 kg
